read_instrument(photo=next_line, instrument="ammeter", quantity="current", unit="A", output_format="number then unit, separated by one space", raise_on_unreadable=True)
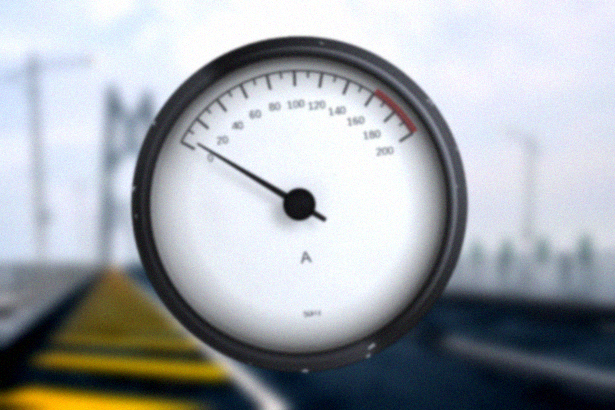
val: 5 A
